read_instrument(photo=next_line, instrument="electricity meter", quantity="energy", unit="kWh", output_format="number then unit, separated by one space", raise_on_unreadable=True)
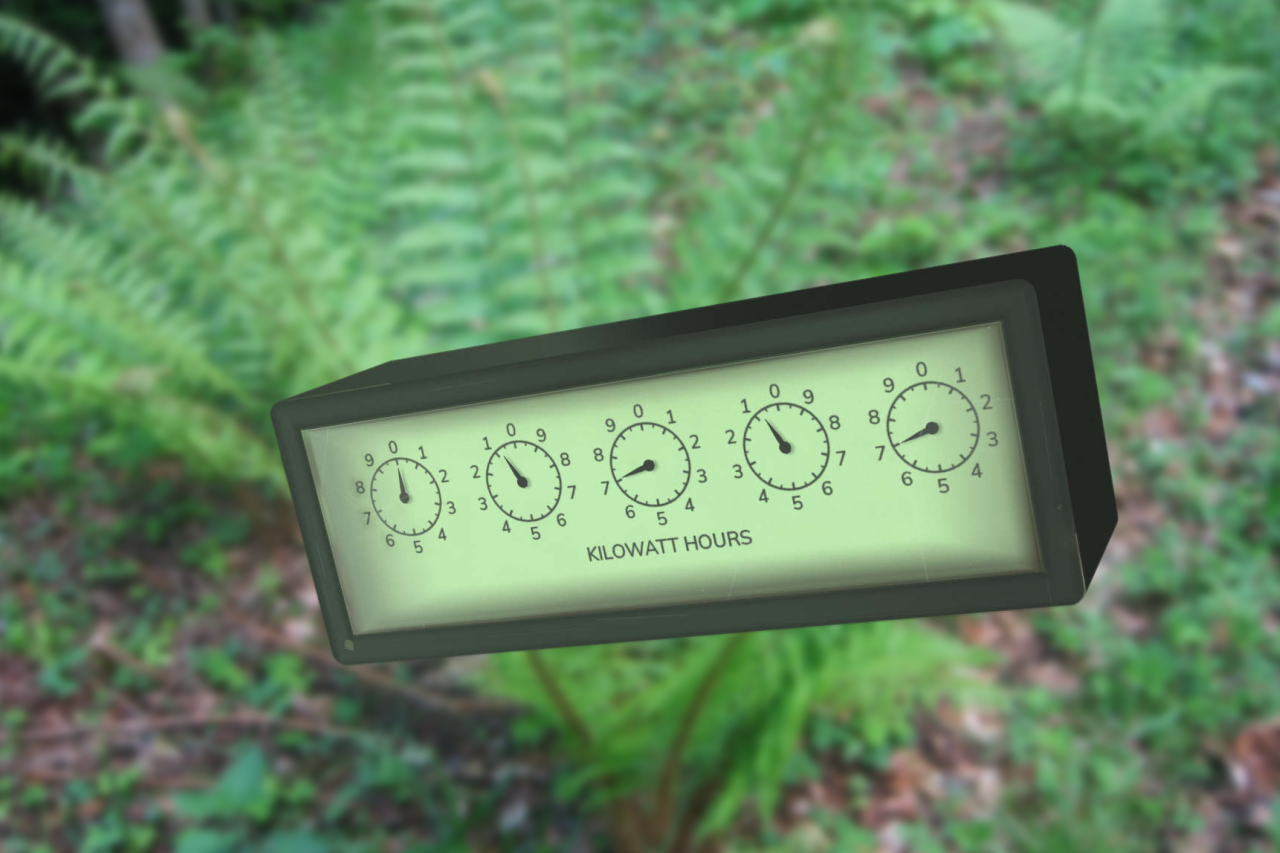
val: 707 kWh
